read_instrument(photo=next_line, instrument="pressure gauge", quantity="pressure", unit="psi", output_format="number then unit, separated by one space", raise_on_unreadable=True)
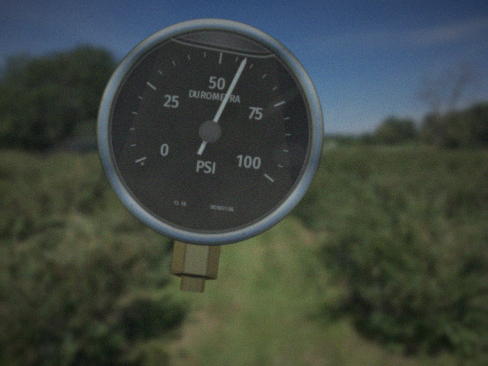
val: 57.5 psi
